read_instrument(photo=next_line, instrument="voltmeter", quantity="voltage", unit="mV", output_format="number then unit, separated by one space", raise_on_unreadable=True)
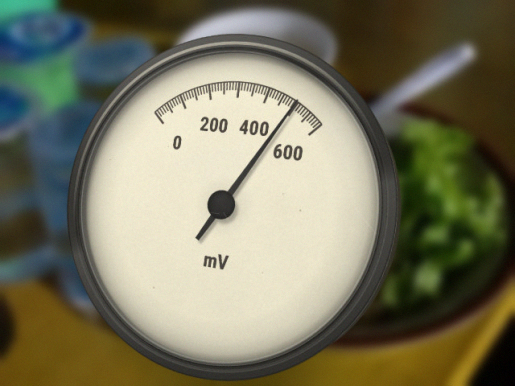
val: 500 mV
